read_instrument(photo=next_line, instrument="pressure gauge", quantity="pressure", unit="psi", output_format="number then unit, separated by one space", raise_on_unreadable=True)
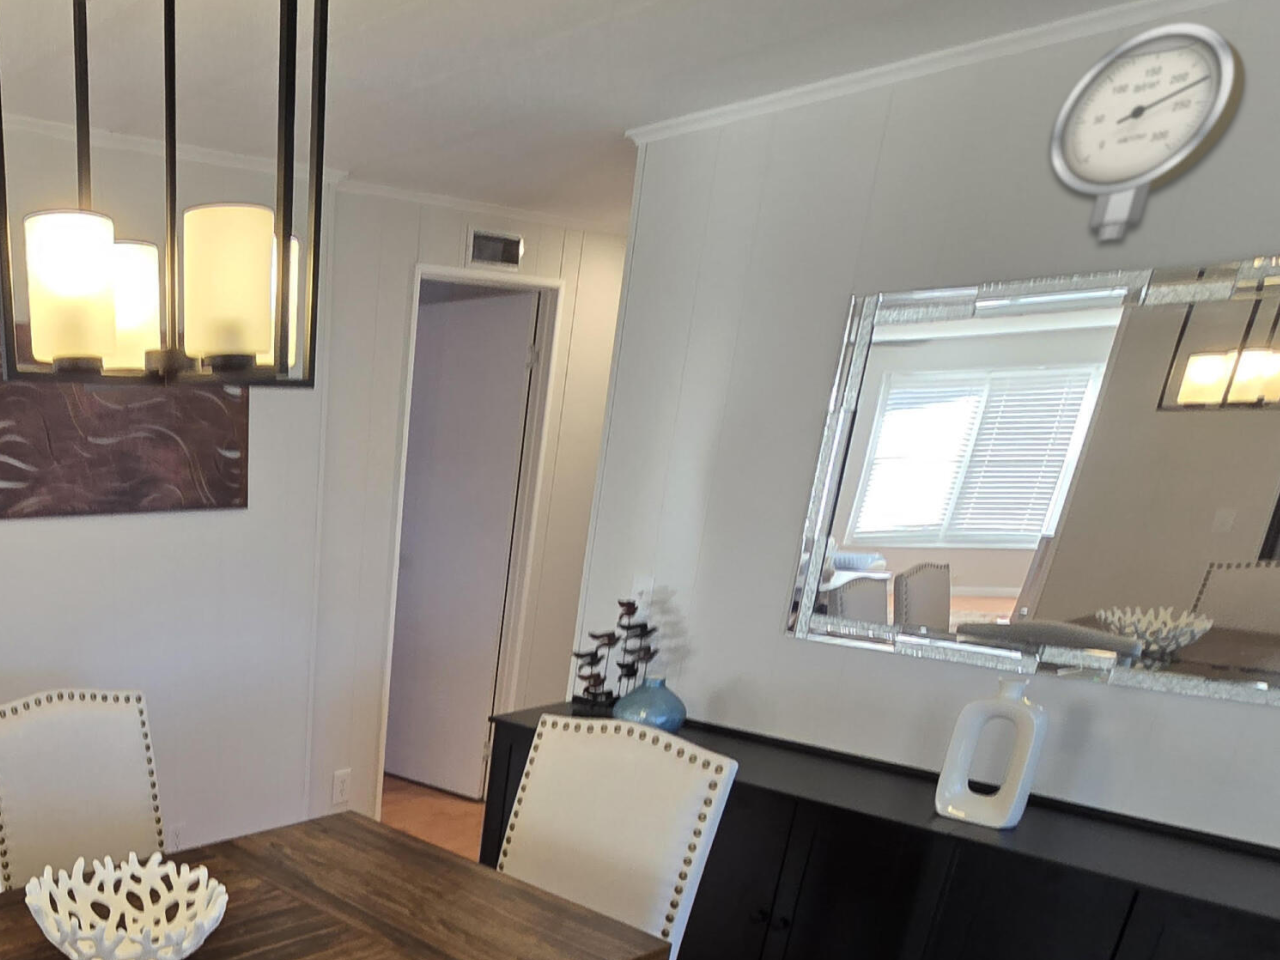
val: 225 psi
